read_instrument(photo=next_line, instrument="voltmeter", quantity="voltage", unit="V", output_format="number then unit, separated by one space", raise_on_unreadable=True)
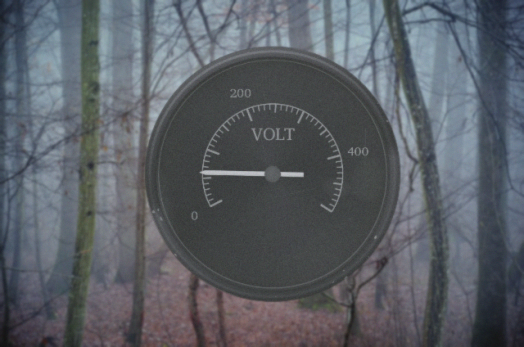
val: 60 V
